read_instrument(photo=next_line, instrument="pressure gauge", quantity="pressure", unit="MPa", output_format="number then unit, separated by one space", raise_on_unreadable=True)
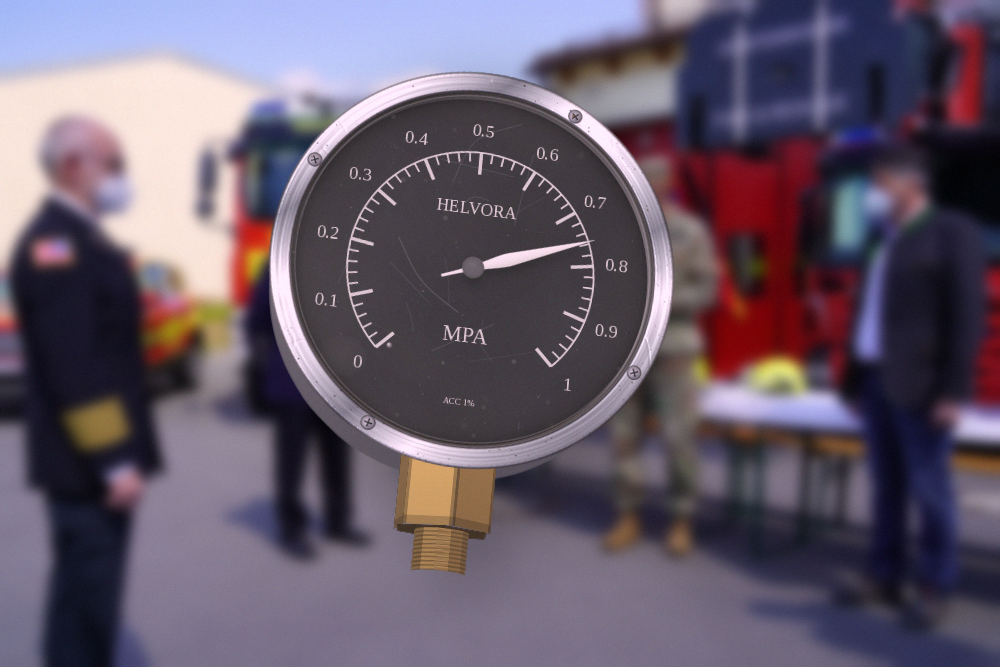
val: 0.76 MPa
